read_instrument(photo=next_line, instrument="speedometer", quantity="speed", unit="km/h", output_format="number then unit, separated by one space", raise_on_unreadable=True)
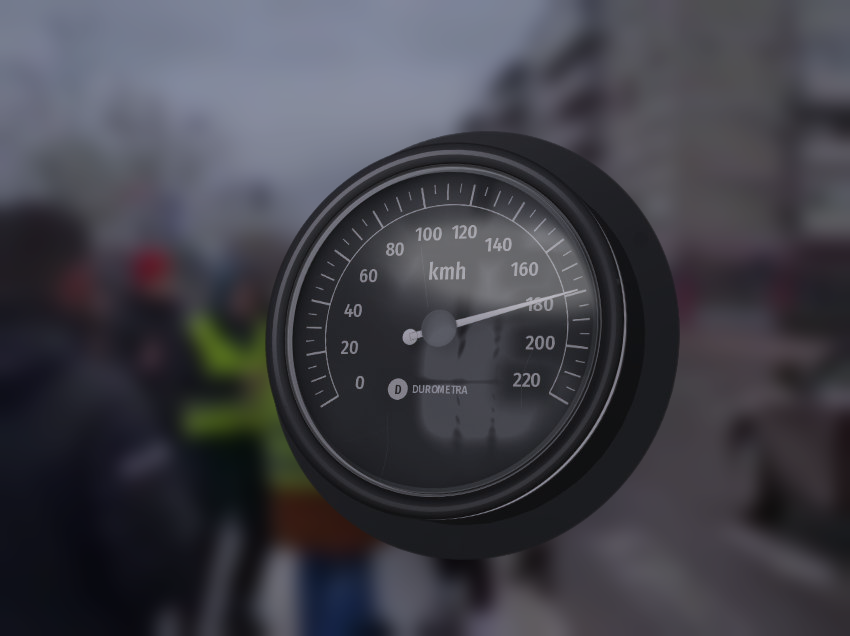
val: 180 km/h
